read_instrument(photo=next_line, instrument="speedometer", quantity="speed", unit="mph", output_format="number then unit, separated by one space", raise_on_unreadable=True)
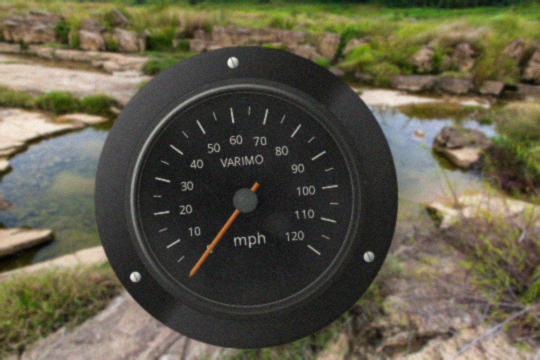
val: 0 mph
